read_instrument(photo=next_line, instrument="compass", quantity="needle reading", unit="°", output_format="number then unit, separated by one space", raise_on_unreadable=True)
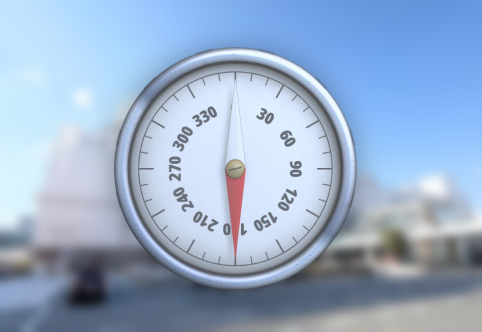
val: 180 °
